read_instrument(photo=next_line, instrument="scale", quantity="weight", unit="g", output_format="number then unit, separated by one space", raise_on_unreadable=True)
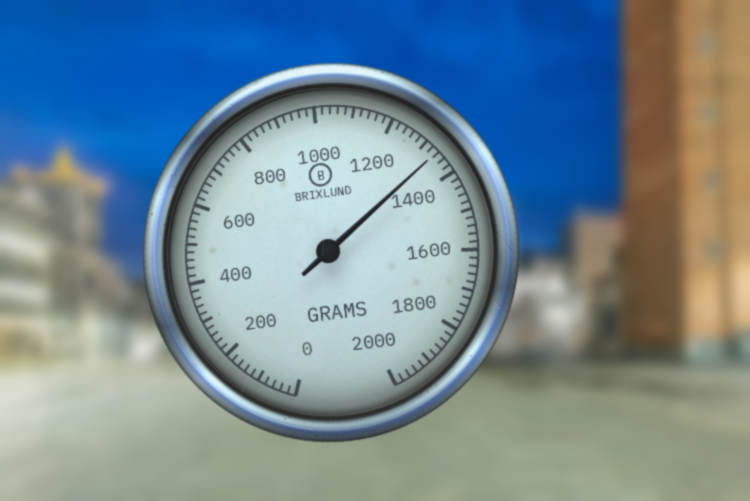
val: 1340 g
